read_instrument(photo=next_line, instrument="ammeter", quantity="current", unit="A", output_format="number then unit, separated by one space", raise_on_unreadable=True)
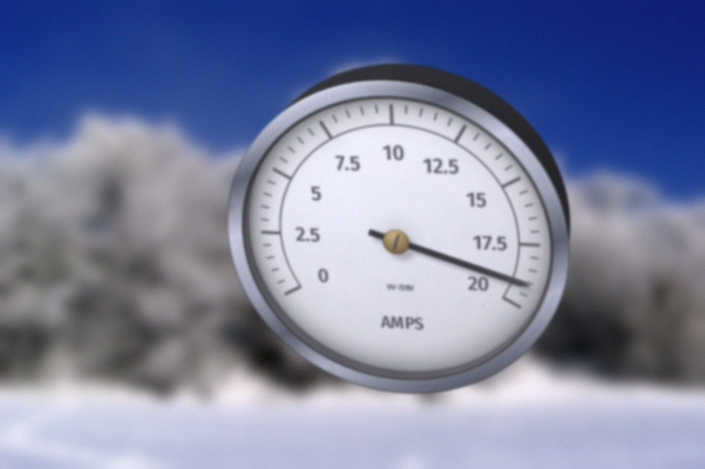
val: 19 A
